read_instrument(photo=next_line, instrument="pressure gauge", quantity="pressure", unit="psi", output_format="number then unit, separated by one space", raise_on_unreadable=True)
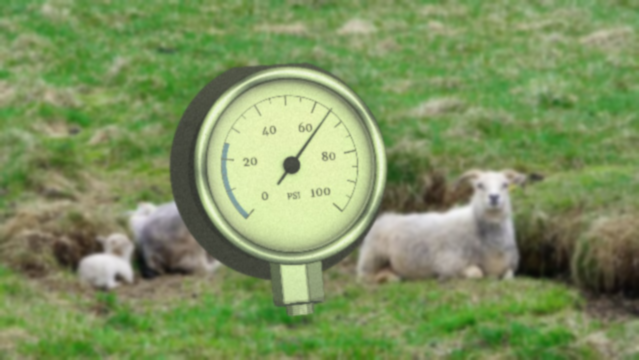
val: 65 psi
